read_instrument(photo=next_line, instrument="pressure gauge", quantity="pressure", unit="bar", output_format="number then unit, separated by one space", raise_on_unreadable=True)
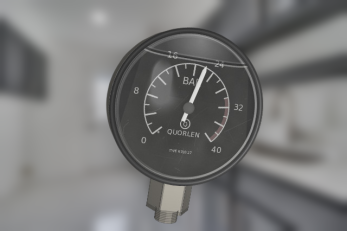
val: 22 bar
